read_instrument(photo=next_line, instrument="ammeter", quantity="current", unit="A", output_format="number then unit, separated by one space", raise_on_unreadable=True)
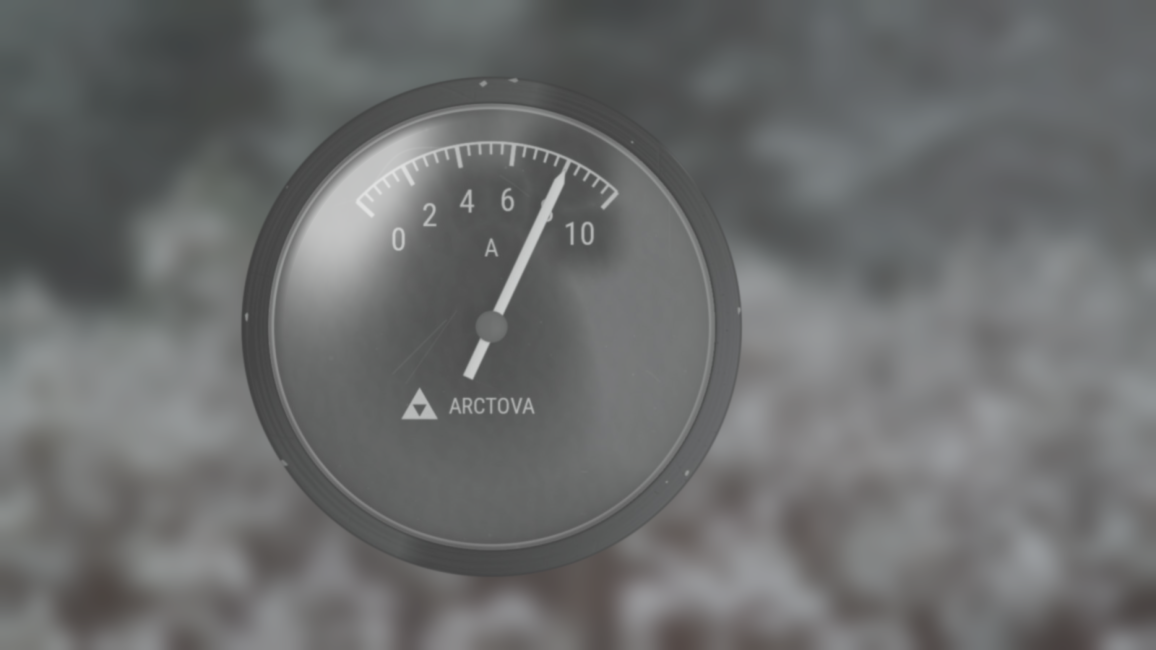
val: 8 A
